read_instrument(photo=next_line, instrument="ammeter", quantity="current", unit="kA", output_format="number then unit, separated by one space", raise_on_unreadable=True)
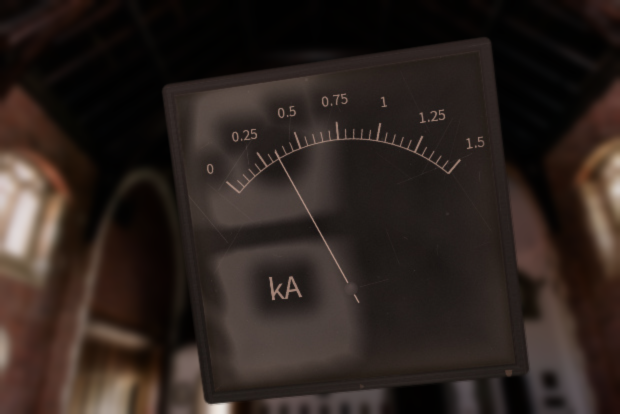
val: 0.35 kA
